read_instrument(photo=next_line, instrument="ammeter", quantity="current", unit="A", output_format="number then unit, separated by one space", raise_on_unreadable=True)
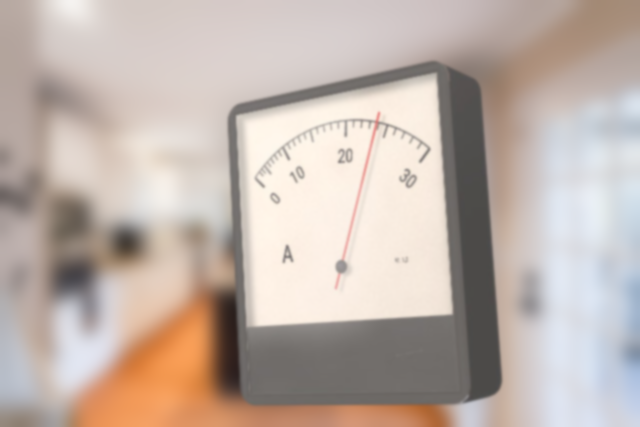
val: 24 A
